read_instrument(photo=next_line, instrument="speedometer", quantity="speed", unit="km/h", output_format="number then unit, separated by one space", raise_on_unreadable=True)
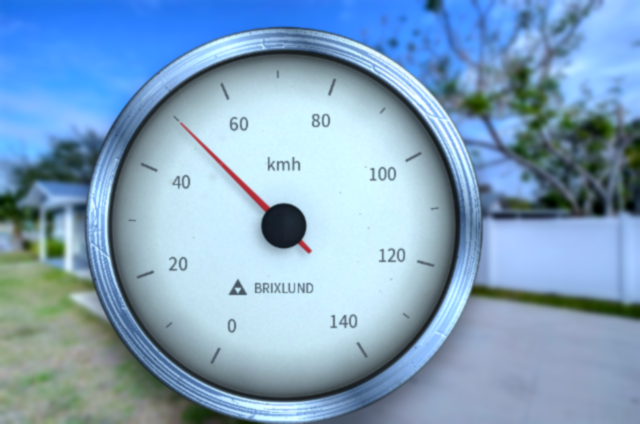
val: 50 km/h
